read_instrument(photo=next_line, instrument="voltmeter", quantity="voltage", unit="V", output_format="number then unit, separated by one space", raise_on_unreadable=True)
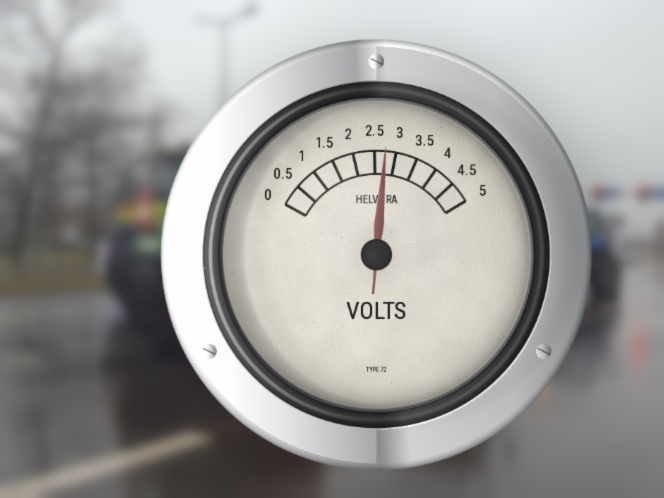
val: 2.75 V
